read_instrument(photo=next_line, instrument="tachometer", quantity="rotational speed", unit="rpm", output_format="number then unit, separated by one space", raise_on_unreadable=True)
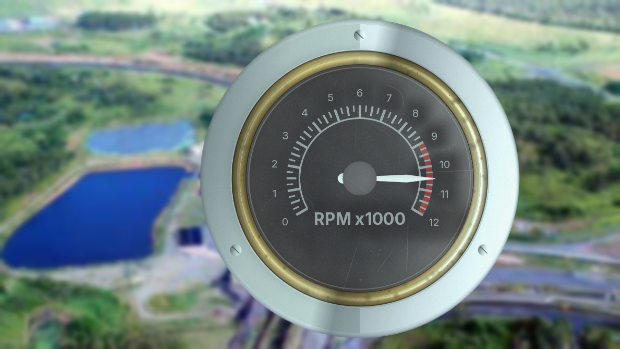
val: 10500 rpm
